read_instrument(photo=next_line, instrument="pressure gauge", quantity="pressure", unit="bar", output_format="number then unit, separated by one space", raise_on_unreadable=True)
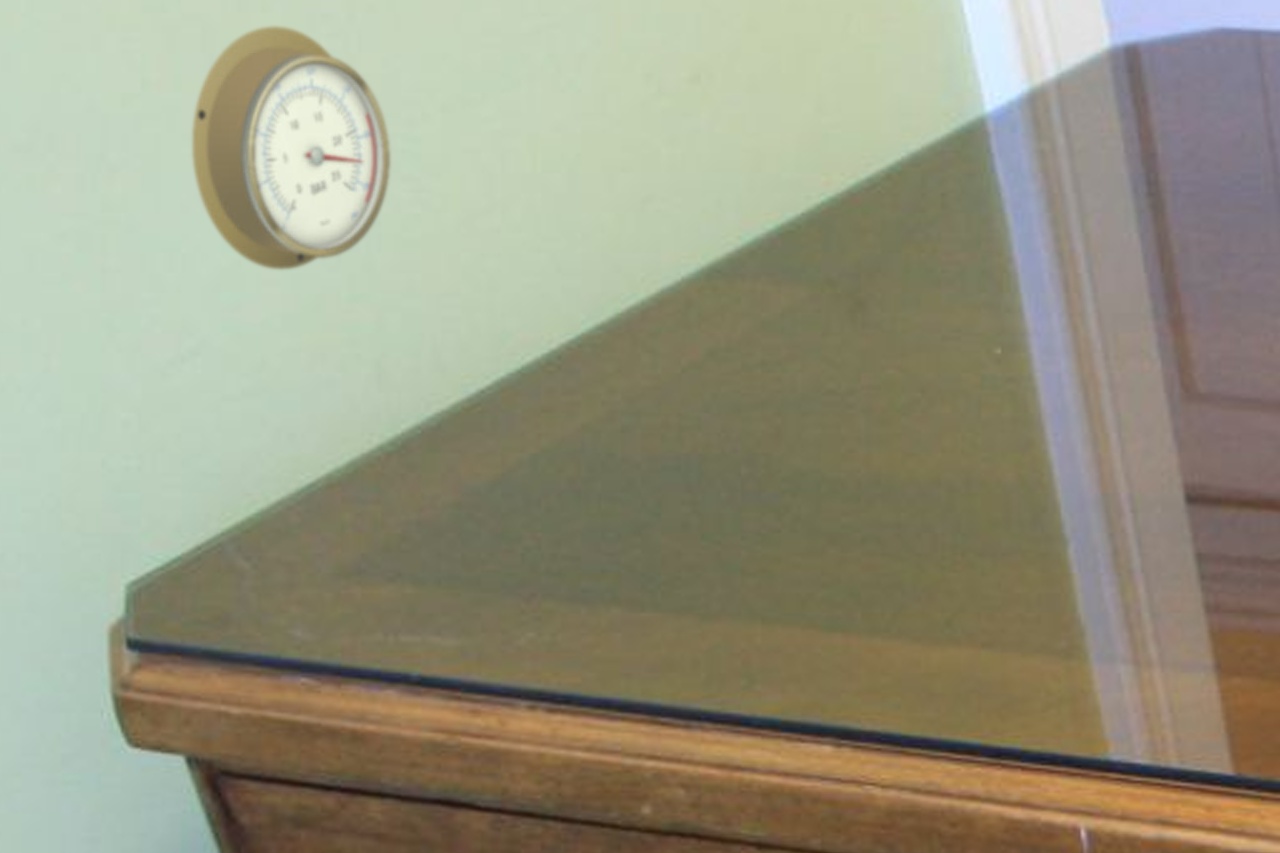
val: 22.5 bar
